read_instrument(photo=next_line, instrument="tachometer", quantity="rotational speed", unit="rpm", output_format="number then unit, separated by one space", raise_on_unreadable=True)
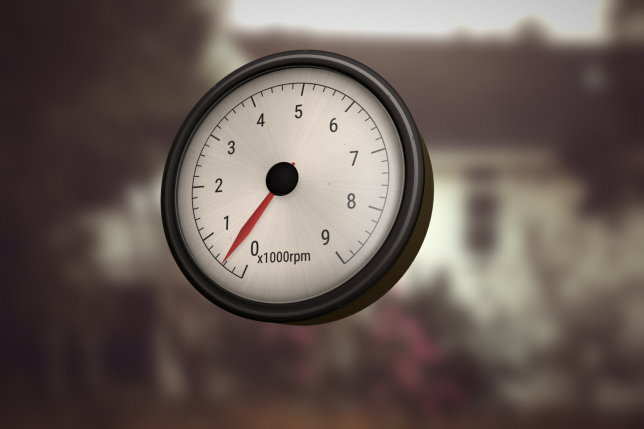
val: 400 rpm
